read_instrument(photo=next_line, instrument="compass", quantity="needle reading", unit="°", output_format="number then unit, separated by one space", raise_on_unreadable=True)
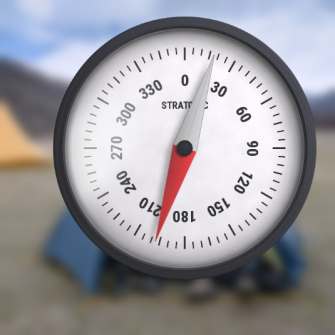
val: 197.5 °
